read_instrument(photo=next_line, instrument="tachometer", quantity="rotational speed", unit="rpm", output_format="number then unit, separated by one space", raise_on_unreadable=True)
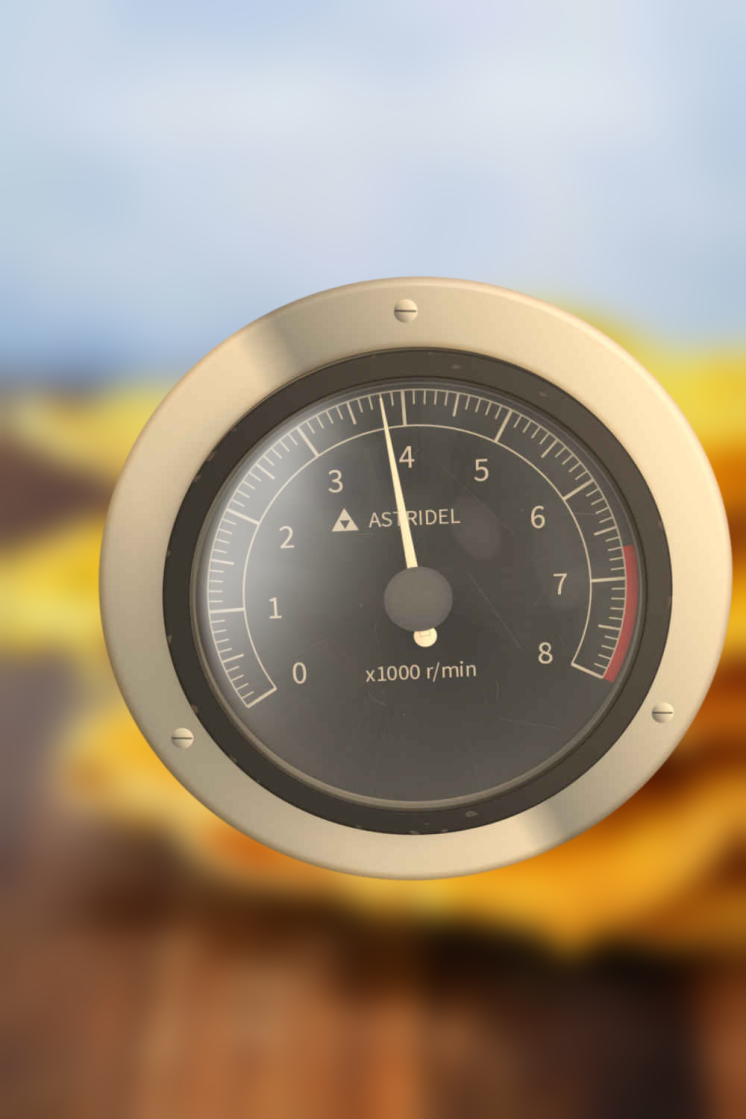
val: 3800 rpm
